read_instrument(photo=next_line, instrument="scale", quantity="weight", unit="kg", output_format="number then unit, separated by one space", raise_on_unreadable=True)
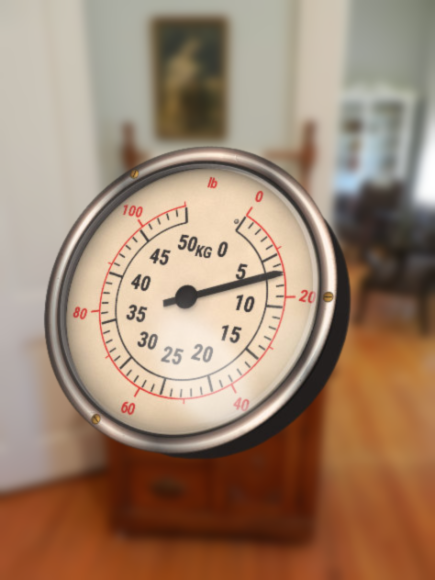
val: 7 kg
